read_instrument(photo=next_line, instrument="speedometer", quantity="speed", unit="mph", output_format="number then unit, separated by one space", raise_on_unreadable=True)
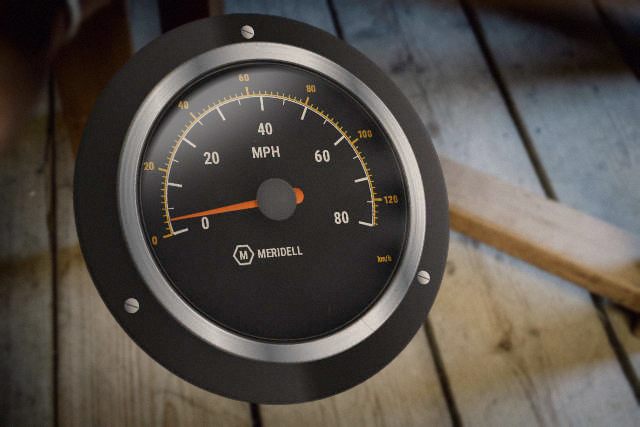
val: 2.5 mph
